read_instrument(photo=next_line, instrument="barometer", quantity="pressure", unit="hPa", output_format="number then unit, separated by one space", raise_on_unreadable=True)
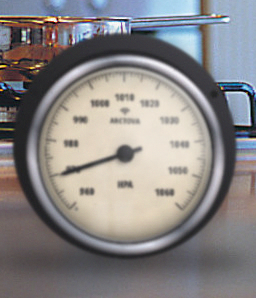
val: 970 hPa
